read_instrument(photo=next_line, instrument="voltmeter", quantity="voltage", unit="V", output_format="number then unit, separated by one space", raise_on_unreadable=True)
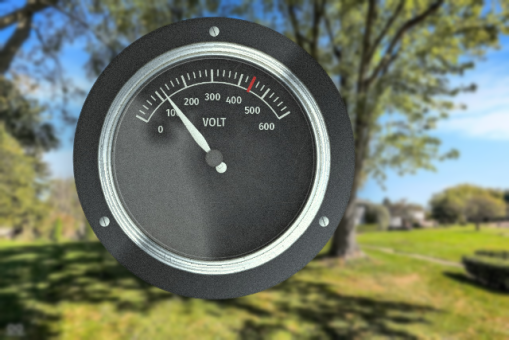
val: 120 V
